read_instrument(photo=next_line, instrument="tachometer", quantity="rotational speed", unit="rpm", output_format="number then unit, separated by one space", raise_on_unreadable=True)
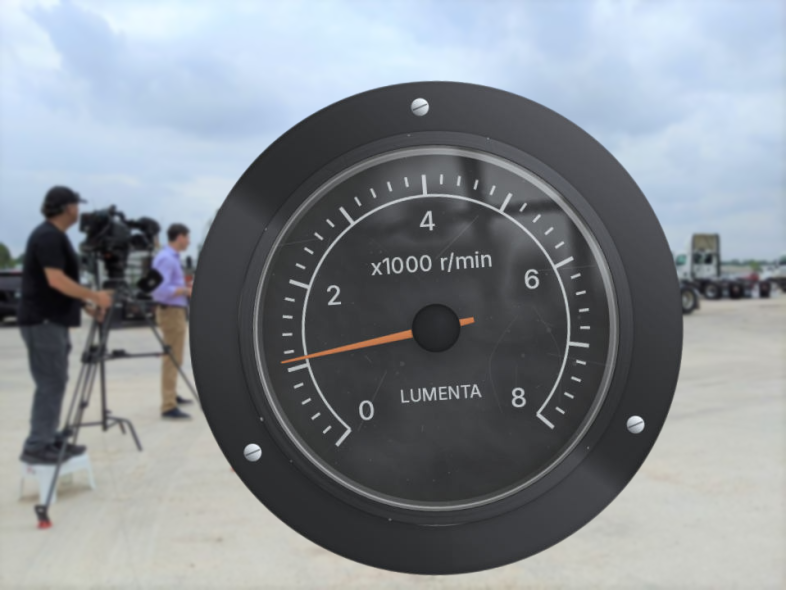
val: 1100 rpm
